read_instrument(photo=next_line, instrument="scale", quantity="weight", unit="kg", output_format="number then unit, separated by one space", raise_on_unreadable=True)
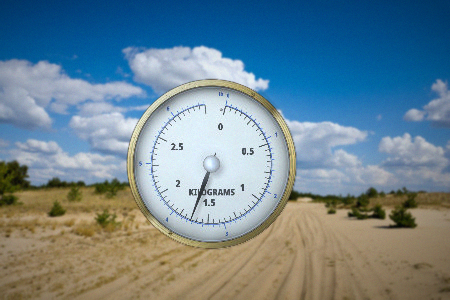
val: 1.65 kg
